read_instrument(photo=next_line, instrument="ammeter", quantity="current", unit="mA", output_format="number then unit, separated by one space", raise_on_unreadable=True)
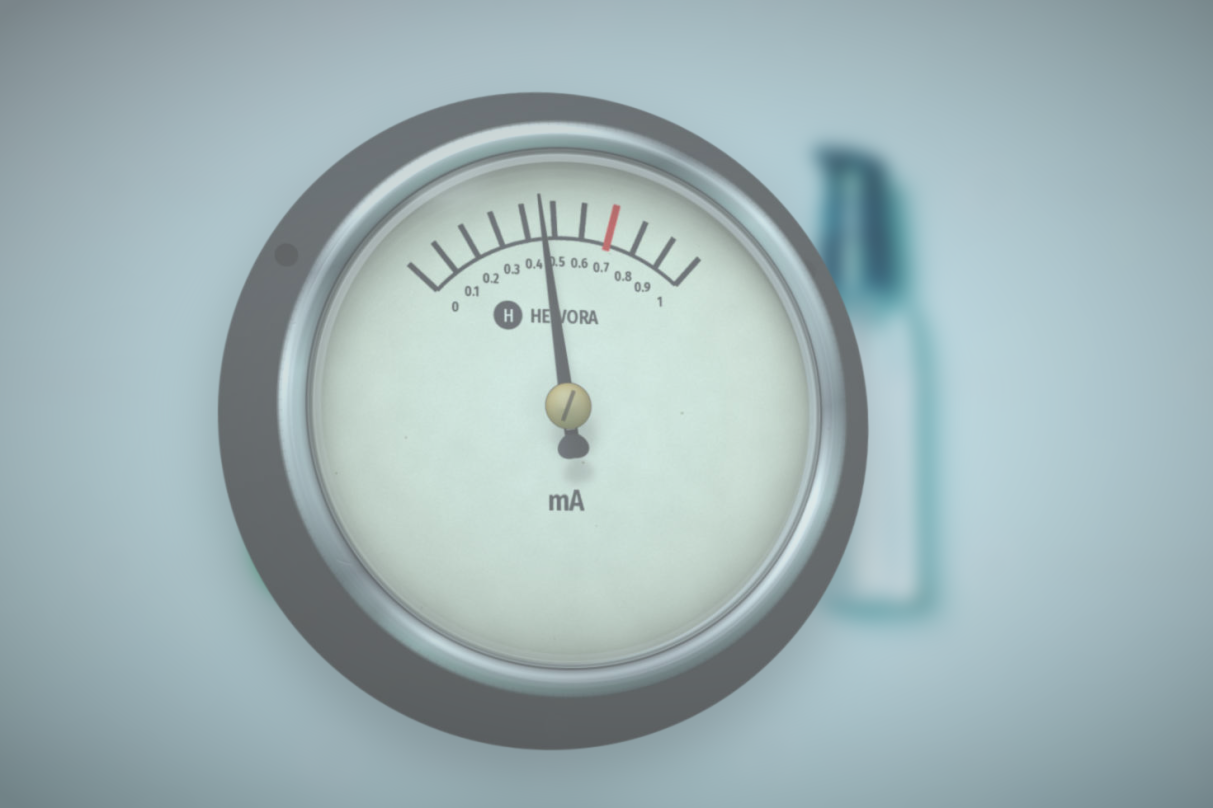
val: 0.45 mA
